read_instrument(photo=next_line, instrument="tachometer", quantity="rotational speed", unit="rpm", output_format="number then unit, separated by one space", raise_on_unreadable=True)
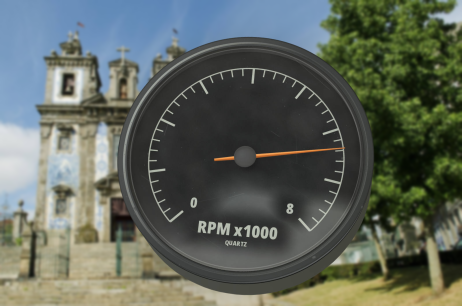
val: 6400 rpm
